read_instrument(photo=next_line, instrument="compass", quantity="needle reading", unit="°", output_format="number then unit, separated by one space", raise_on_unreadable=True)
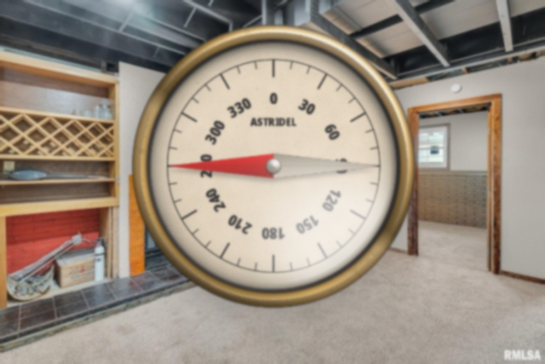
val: 270 °
